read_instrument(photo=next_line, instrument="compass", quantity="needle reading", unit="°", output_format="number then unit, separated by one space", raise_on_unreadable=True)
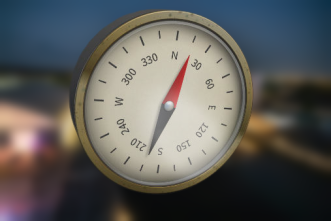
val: 15 °
